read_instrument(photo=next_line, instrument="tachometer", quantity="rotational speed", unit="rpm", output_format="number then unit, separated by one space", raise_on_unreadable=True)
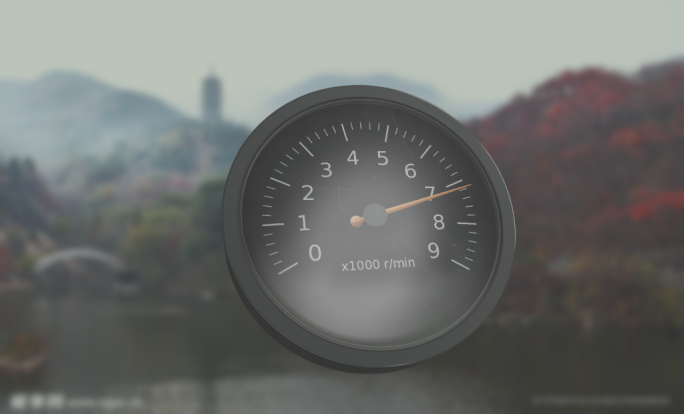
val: 7200 rpm
